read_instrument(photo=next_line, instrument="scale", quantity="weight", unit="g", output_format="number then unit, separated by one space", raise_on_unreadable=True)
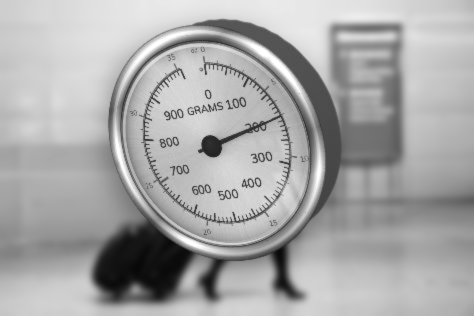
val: 200 g
